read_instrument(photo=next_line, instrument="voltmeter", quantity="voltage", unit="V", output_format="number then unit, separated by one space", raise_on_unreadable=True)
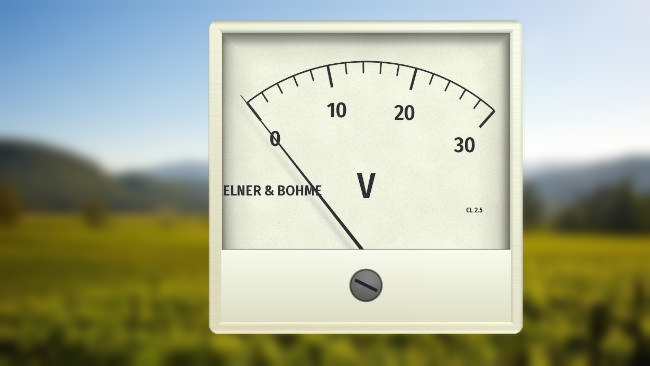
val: 0 V
